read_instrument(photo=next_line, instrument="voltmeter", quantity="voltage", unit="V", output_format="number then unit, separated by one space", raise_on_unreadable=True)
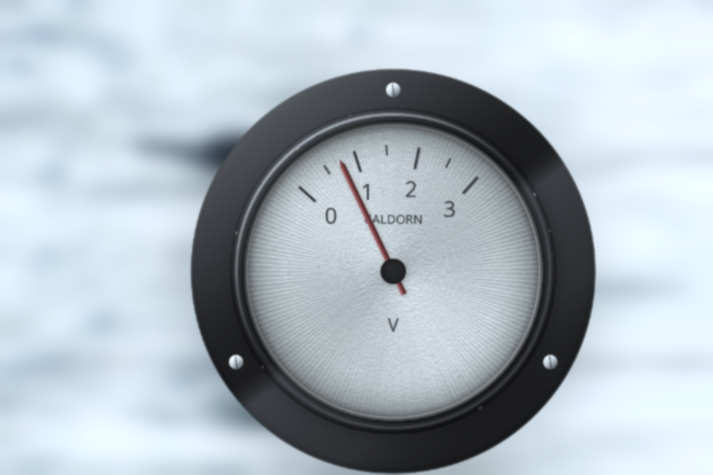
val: 0.75 V
